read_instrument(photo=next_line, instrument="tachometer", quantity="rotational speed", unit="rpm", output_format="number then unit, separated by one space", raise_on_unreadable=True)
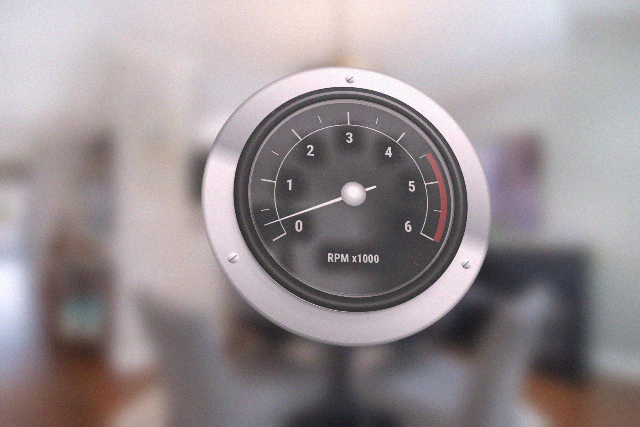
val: 250 rpm
